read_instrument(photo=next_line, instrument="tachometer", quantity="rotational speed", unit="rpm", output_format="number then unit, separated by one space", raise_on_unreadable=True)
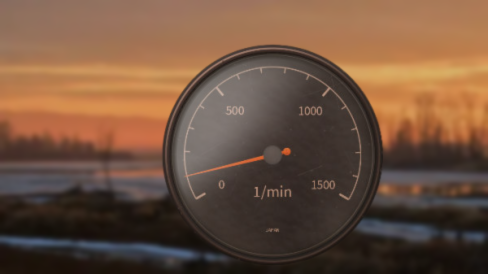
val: 100 rpm
